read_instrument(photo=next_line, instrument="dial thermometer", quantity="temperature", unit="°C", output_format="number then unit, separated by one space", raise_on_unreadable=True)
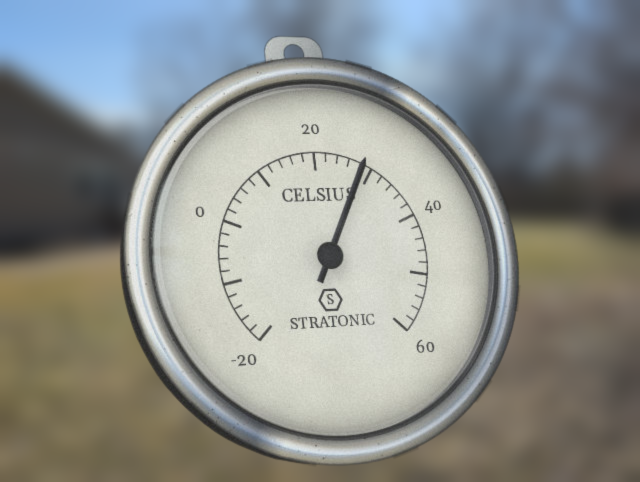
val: 28 °C
